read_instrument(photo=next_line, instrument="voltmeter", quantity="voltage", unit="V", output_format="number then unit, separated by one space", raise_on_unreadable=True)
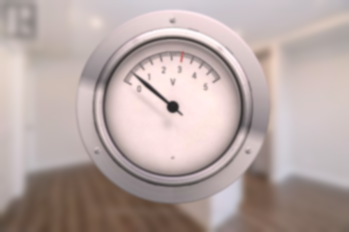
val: 0.5 V
